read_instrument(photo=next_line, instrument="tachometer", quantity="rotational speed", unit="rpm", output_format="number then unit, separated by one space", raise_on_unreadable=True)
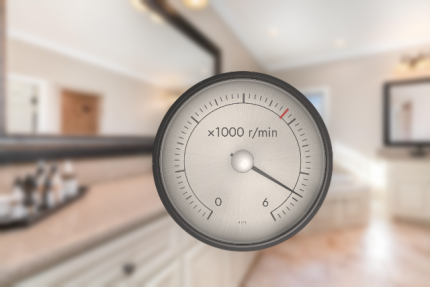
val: 5400 rpm
